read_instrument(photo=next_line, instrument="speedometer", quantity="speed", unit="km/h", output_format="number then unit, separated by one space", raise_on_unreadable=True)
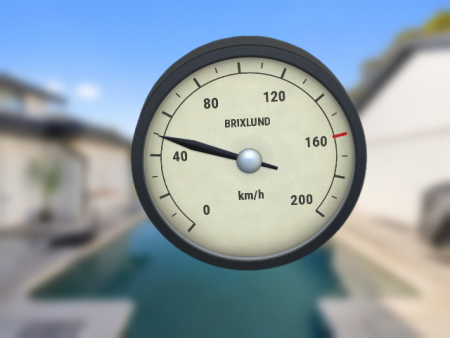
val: 50 km/h
